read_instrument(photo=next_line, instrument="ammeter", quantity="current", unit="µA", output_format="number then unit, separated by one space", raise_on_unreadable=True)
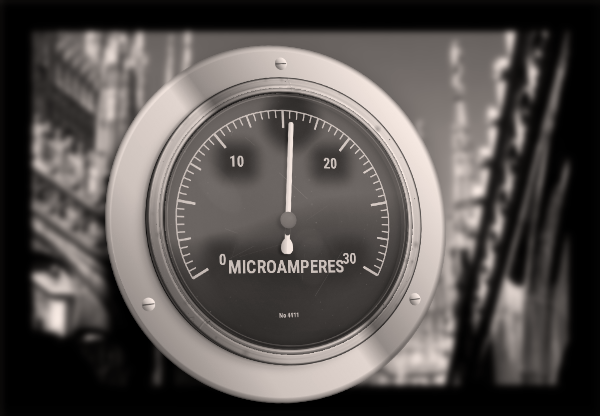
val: 15.5 µA
